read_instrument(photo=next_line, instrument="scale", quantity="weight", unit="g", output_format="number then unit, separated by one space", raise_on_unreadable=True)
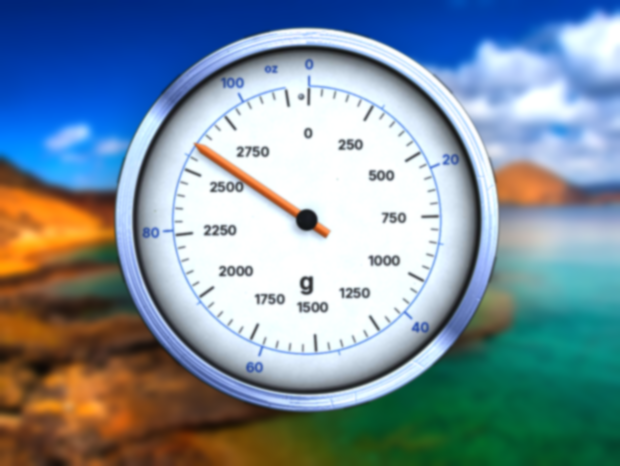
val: 2600 g
